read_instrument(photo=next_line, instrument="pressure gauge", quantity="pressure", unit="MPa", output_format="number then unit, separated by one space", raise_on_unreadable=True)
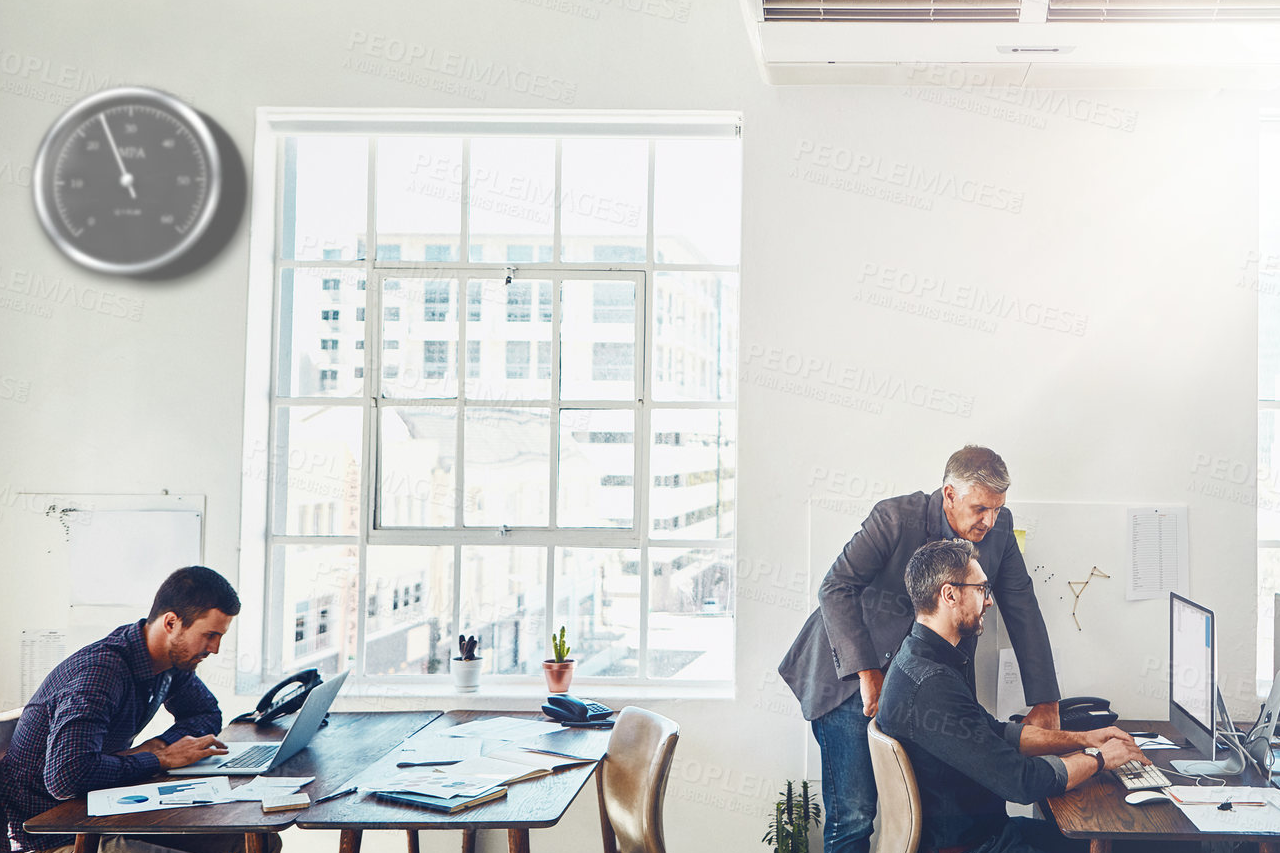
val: 25 MPa
